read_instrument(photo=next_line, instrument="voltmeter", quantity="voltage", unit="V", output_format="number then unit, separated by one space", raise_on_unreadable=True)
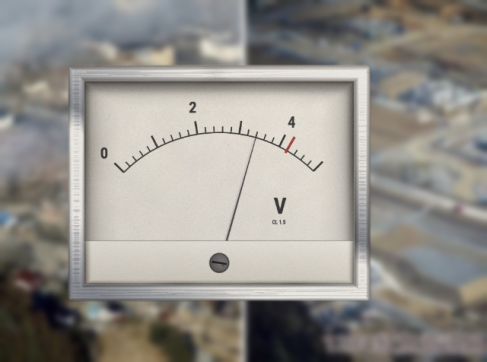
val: 3.4 V
